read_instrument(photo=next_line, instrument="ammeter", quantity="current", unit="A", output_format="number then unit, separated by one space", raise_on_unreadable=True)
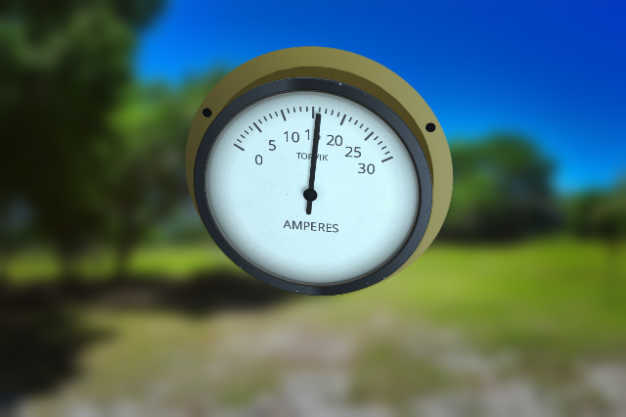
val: 16 A
